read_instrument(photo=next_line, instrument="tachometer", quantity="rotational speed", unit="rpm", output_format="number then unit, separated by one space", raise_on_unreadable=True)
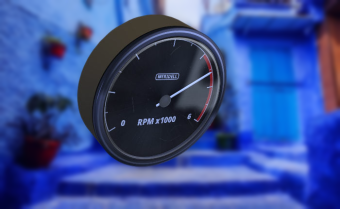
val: 4500 rpm
